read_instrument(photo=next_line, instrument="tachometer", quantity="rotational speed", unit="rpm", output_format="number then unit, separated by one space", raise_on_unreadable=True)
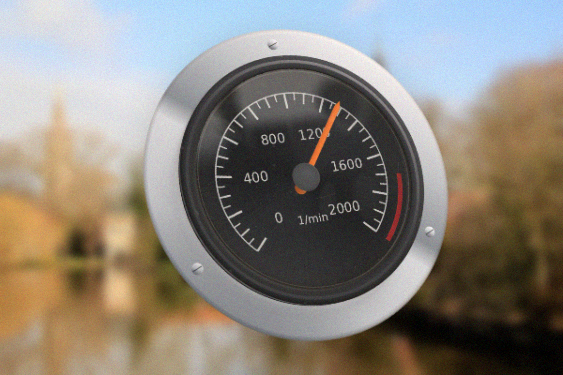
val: 1275 rpm
